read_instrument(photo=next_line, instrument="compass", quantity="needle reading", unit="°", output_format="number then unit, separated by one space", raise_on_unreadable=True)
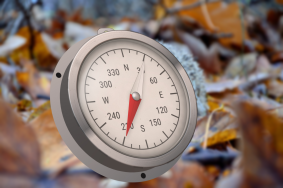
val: 210 °
